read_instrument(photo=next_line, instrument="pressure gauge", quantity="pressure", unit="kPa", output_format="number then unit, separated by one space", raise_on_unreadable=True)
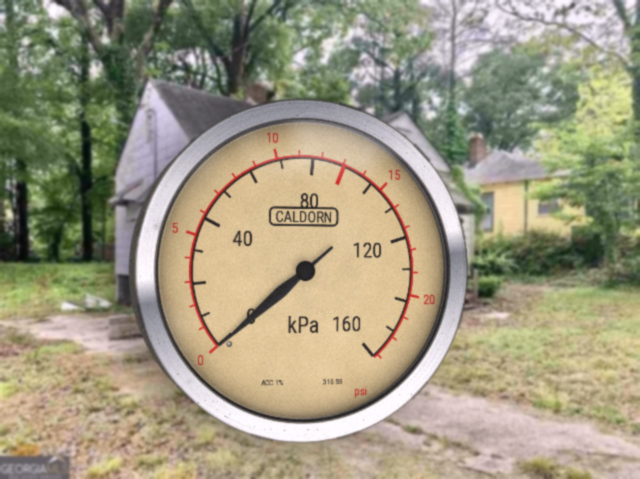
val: 0 kPa
